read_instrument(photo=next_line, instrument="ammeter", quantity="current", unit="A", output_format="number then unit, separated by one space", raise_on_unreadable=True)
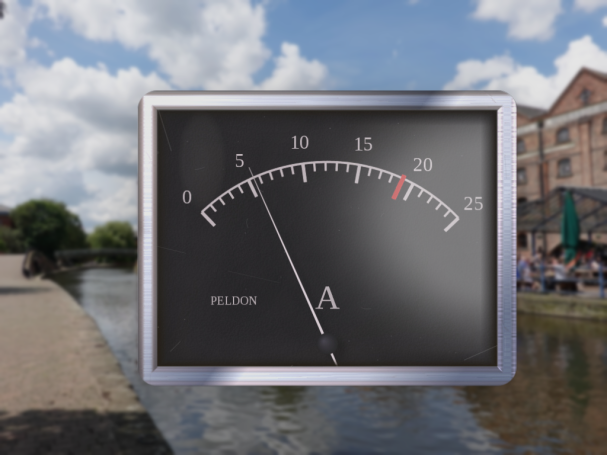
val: 5.5 A
